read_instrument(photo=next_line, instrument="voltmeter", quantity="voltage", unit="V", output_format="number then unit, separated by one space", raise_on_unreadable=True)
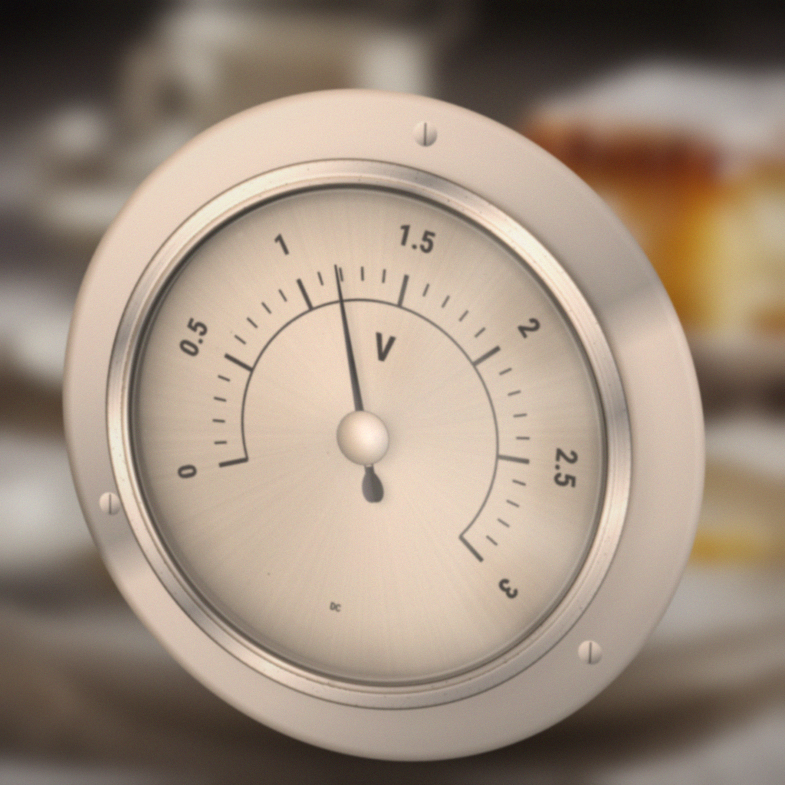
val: 1.2 V
